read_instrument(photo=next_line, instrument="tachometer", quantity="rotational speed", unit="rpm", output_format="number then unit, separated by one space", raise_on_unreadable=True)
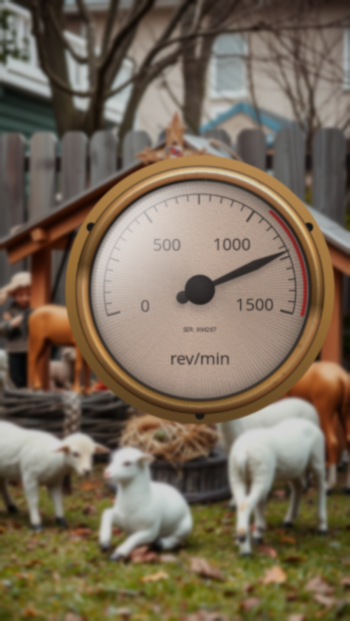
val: 1225 rpm
